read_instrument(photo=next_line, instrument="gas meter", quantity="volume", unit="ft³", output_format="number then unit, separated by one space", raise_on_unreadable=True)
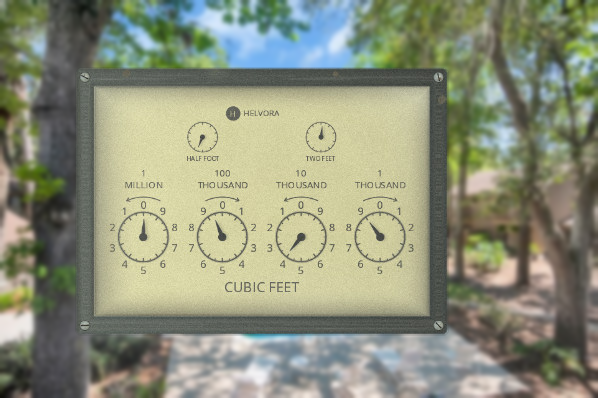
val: 993900 ft³
